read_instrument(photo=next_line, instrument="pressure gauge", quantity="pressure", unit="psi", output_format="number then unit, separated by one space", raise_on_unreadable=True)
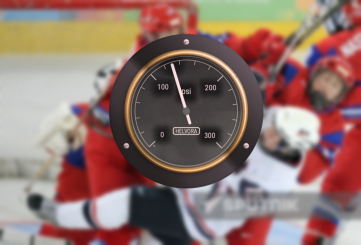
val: 130 psi
